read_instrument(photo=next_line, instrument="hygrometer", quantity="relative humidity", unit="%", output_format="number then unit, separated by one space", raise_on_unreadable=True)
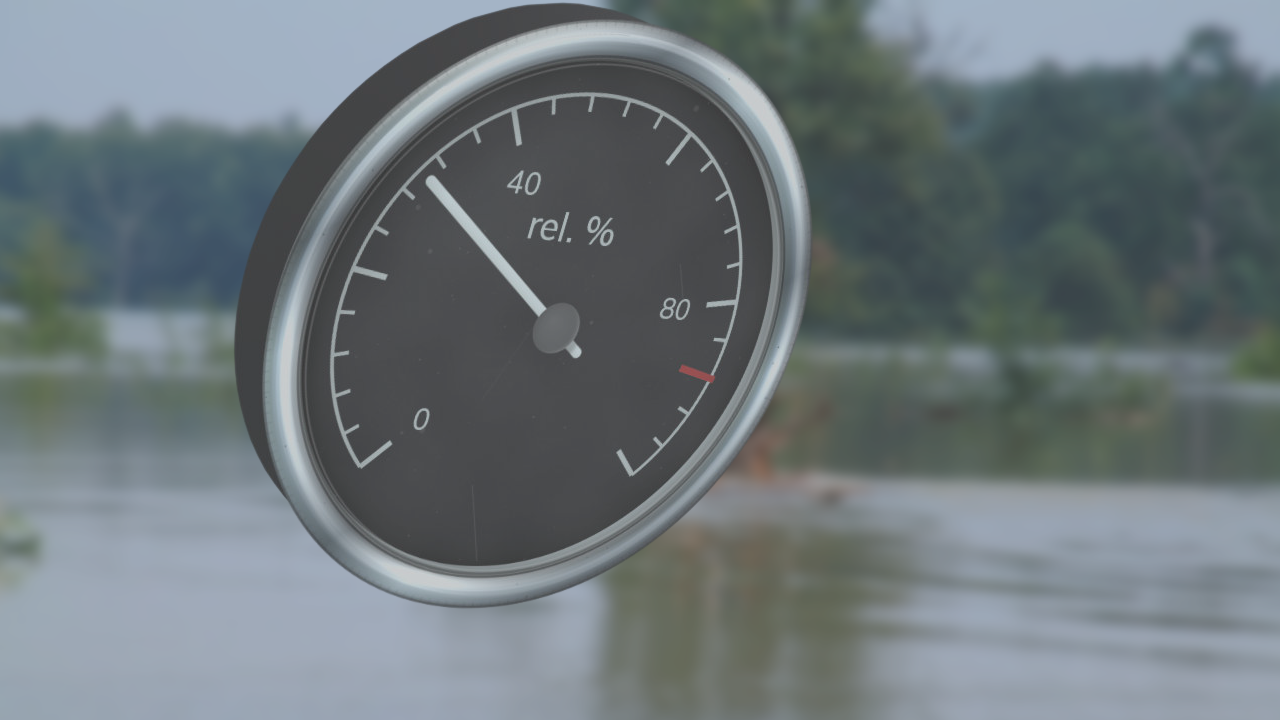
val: 30 %
